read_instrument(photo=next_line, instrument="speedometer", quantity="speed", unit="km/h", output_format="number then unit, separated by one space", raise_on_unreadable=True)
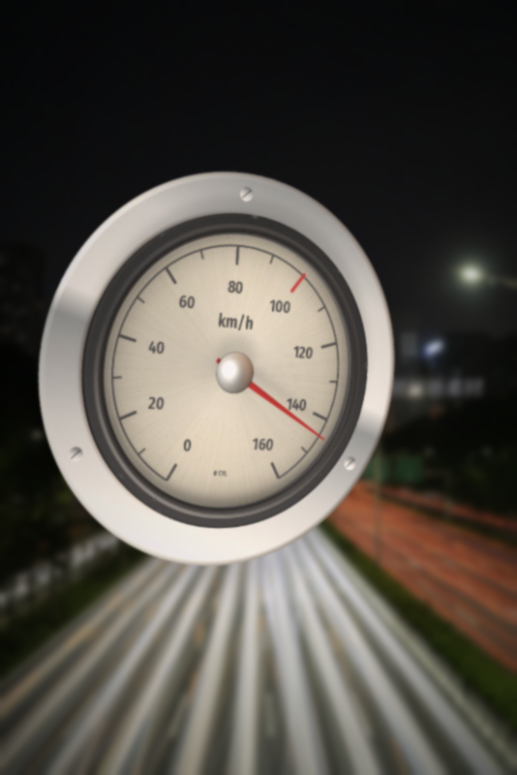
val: 145 km/h
